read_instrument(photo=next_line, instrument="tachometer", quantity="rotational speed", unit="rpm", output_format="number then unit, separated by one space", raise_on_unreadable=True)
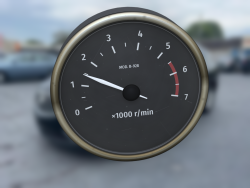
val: 1500 rpm
